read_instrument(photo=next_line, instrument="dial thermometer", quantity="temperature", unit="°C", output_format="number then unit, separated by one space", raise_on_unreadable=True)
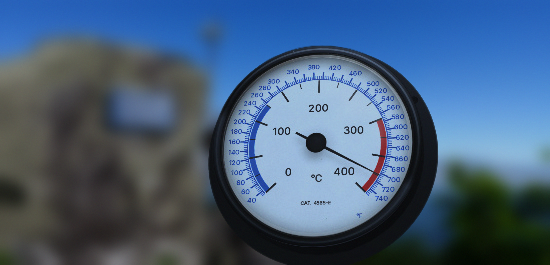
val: 375 °C
